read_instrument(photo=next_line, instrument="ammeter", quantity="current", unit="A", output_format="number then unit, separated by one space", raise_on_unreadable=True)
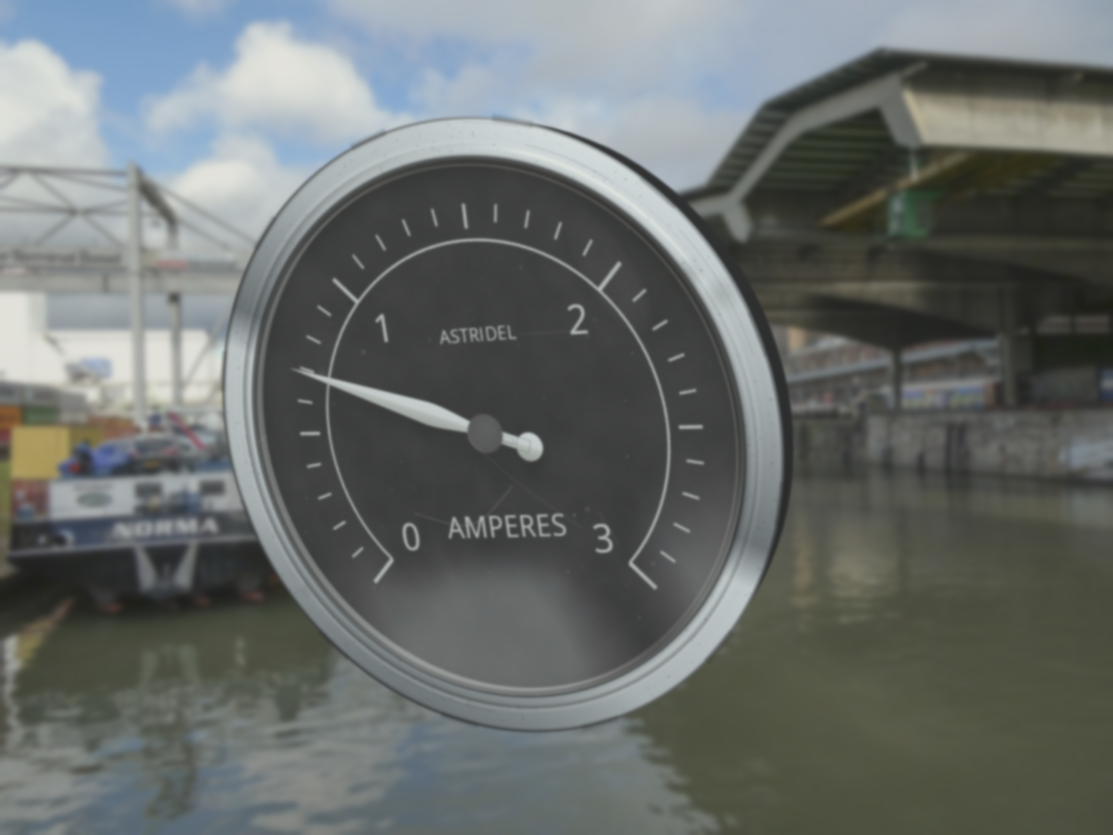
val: 0.7 A
